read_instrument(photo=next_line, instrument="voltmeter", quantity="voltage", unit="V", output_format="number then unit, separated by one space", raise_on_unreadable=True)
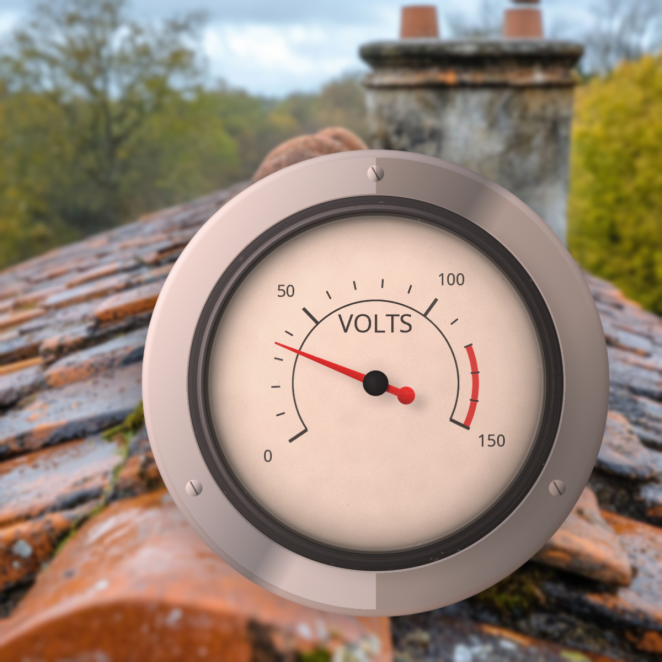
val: 35 V
